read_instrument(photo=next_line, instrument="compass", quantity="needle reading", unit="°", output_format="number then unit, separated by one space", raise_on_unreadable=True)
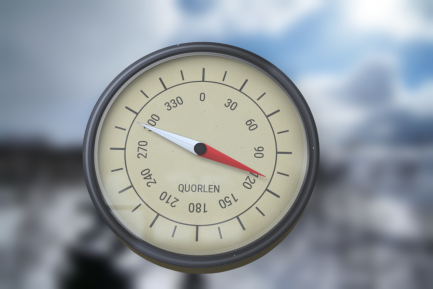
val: 112.5 °
